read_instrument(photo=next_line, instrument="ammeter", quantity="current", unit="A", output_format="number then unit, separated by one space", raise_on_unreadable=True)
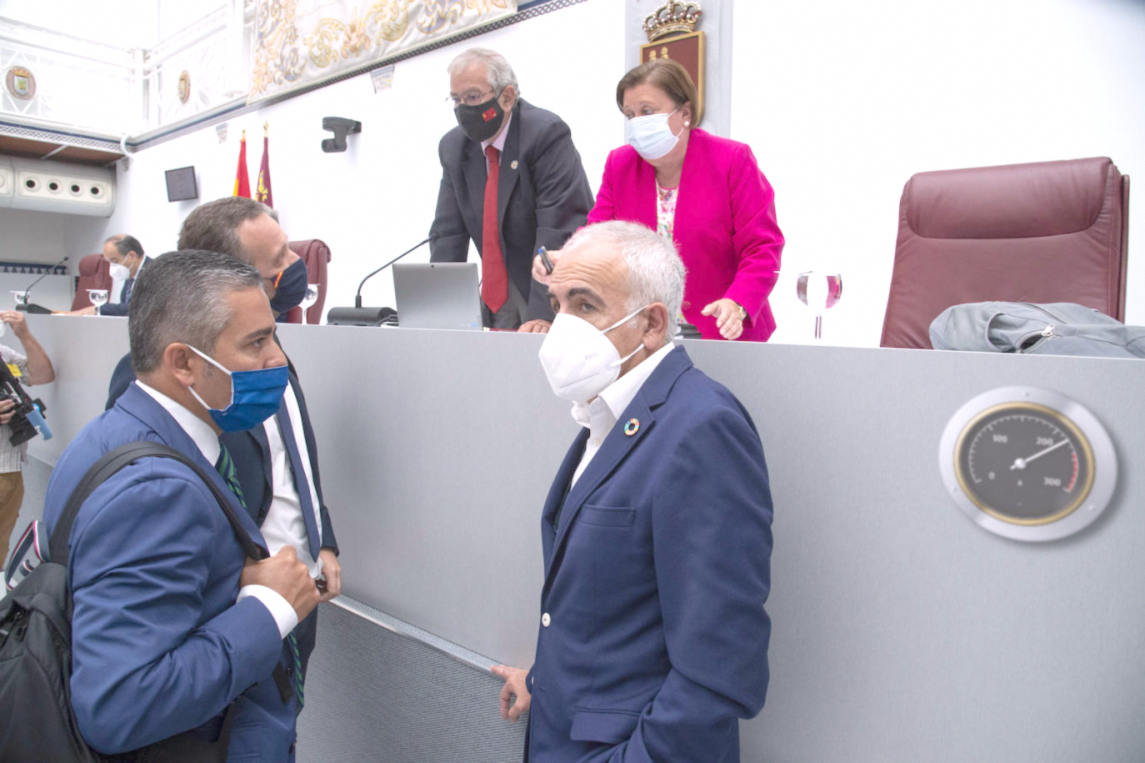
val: 220 A
